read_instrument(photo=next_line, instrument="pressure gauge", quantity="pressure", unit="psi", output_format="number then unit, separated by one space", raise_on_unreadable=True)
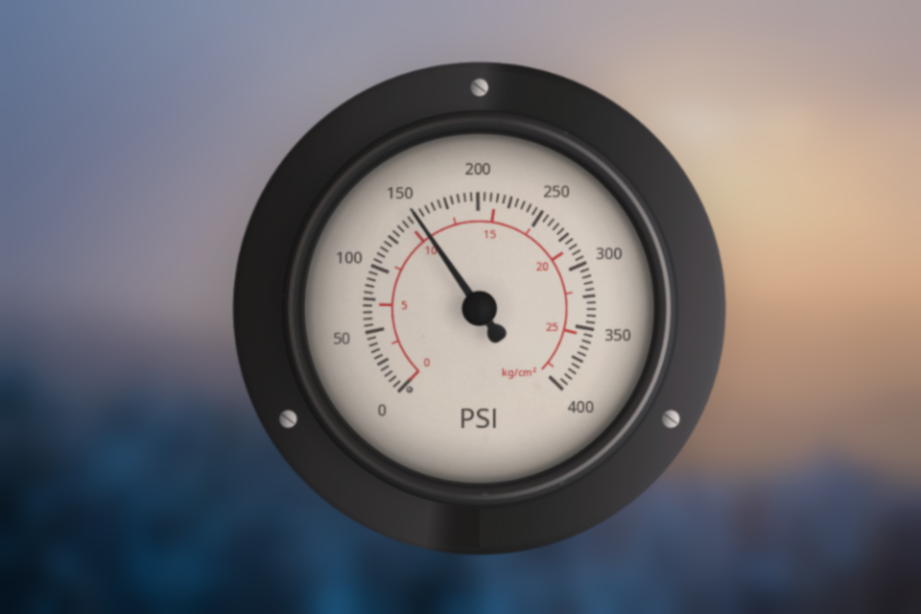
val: 150 psi
